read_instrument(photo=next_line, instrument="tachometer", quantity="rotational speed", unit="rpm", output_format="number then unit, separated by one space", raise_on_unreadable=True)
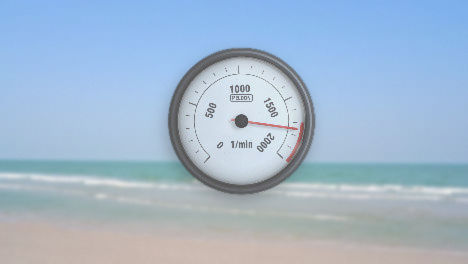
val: 1750 rpm
